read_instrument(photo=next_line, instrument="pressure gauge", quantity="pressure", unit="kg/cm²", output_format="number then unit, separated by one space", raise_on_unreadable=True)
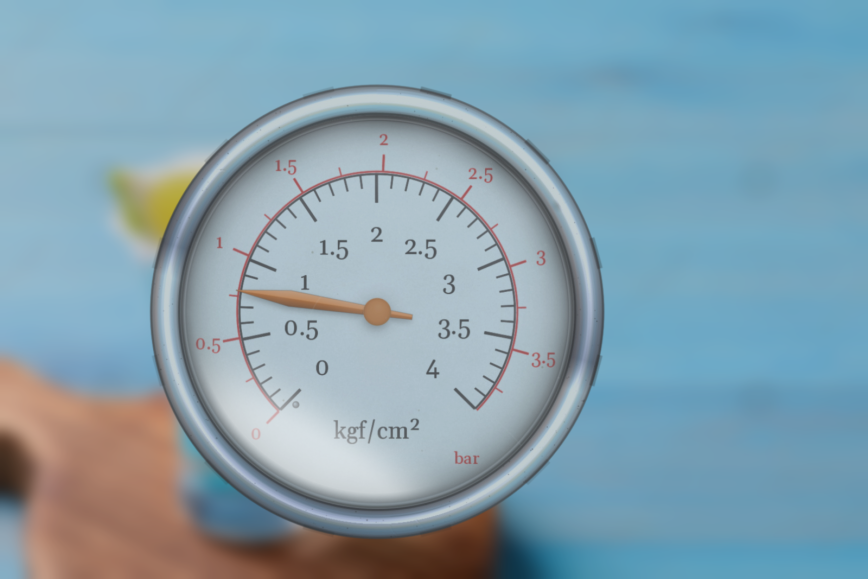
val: 0.8 kg/cm²
